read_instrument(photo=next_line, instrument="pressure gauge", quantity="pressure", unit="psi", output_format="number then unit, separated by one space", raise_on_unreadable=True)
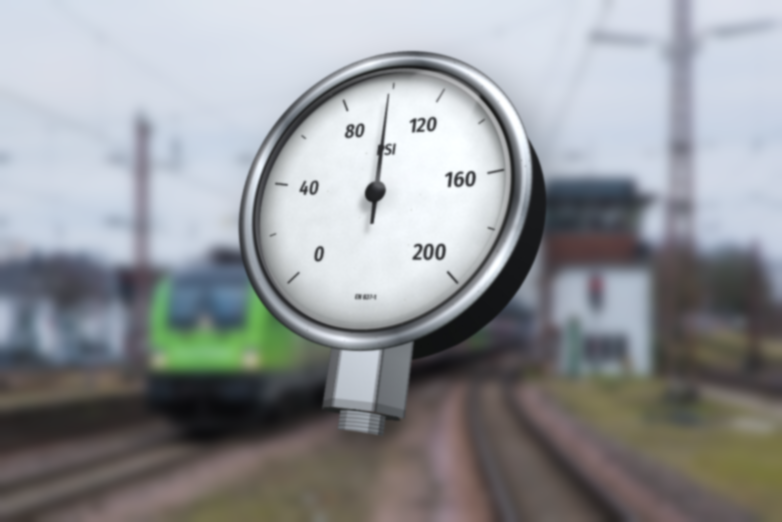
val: 100 psi
